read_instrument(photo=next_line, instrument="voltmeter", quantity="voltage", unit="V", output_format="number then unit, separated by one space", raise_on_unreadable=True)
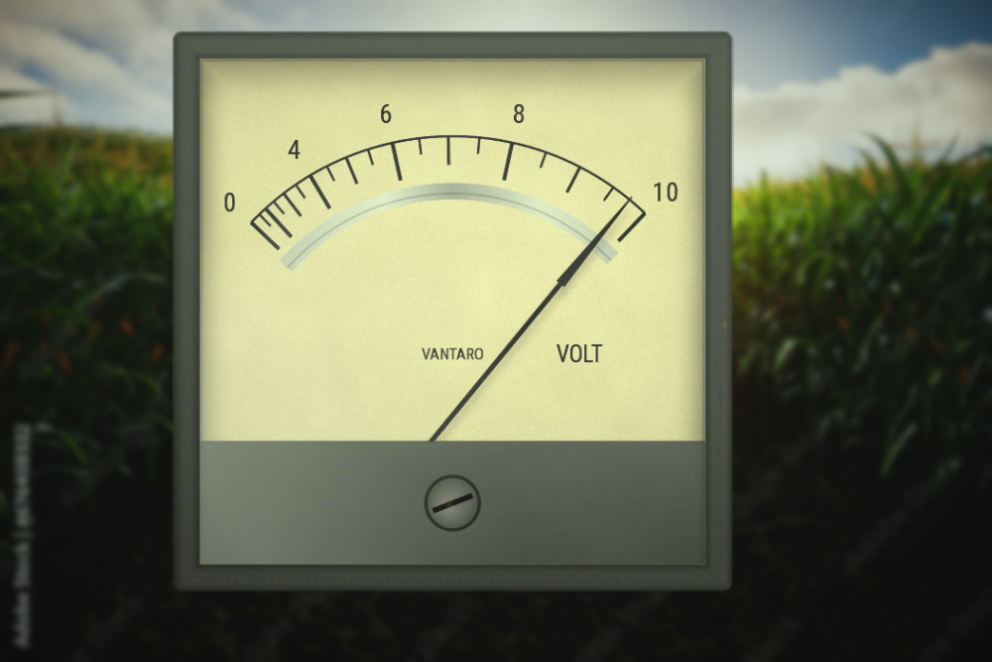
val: 9.75 V
